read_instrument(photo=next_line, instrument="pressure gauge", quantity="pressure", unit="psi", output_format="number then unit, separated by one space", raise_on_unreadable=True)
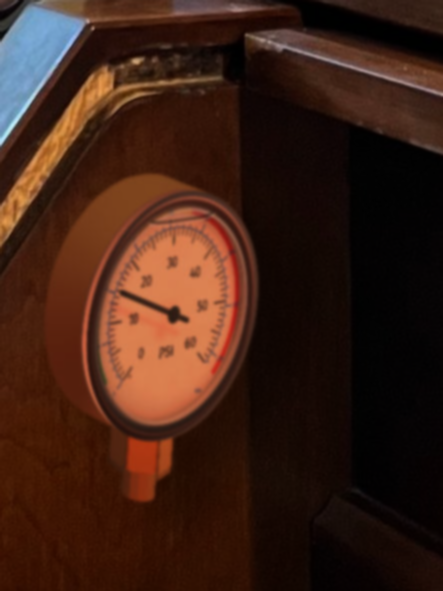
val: 15 psi
